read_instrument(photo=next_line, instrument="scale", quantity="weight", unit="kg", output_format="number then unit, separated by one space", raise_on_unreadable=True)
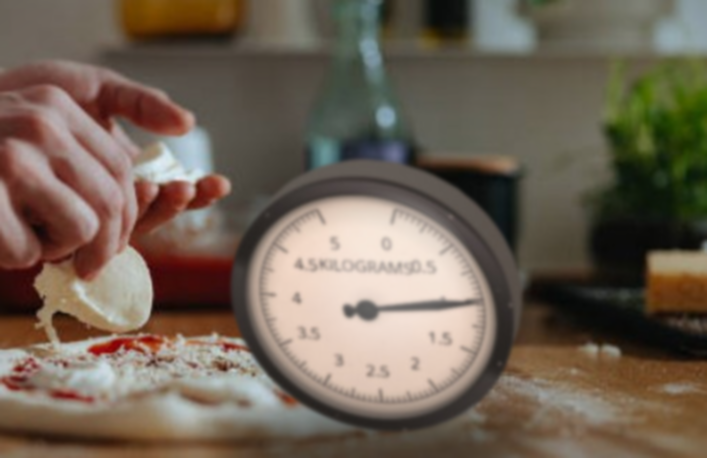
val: 1 kg
